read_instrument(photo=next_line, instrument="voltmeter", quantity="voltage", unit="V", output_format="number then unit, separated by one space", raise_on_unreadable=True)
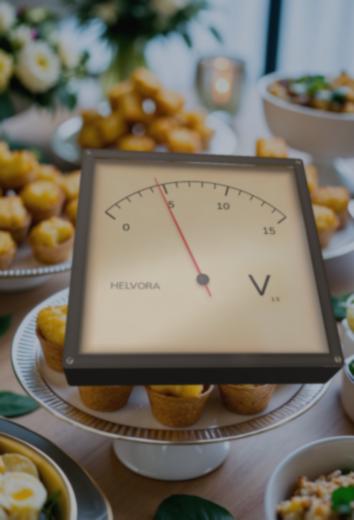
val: 4.5 V
